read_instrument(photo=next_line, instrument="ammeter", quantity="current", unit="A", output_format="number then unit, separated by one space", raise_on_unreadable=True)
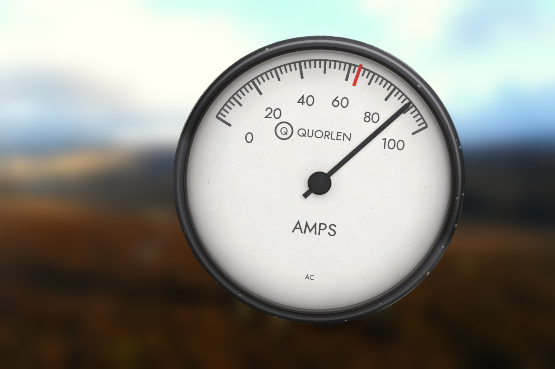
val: 88 A
